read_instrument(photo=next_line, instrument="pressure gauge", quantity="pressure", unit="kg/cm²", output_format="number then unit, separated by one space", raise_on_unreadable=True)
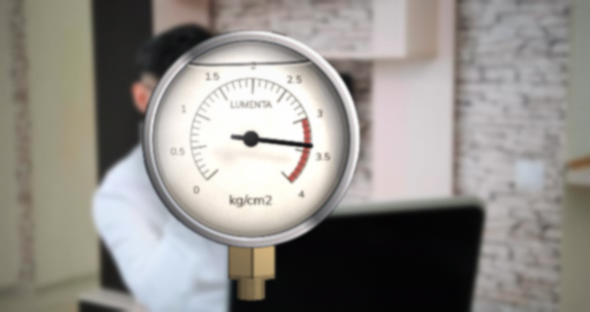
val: 3.4 kg/cm²
